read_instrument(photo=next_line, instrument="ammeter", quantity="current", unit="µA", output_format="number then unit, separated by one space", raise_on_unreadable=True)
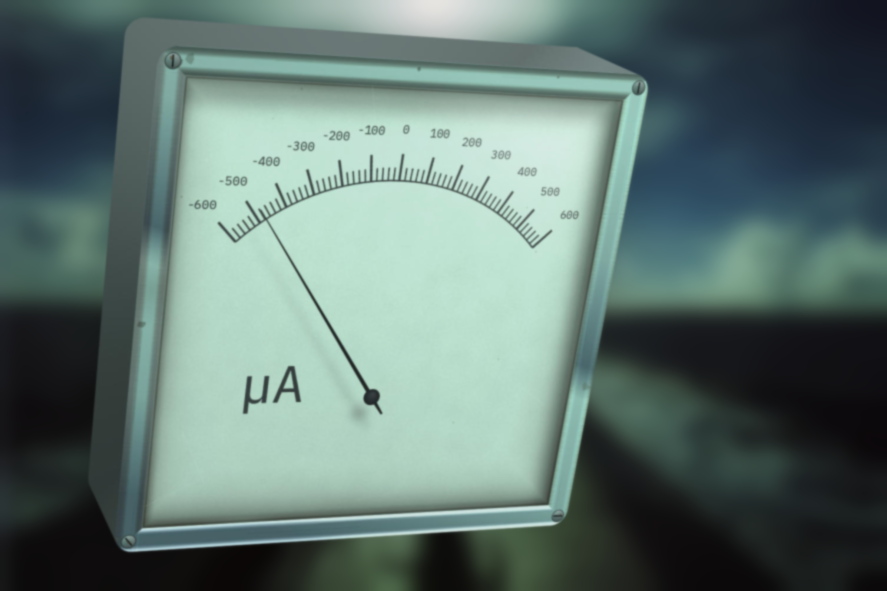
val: -480 µA
